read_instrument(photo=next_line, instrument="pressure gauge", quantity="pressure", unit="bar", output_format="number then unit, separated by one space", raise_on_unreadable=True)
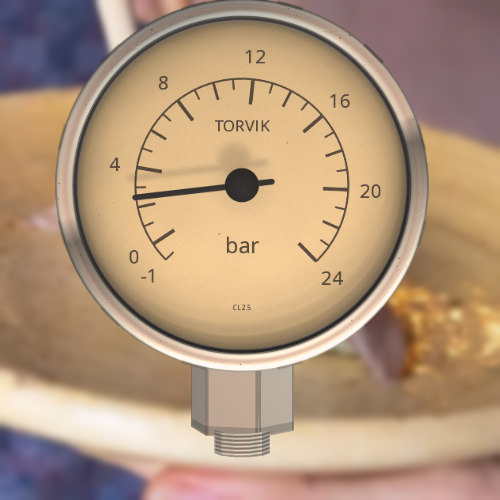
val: 2.5 bar
